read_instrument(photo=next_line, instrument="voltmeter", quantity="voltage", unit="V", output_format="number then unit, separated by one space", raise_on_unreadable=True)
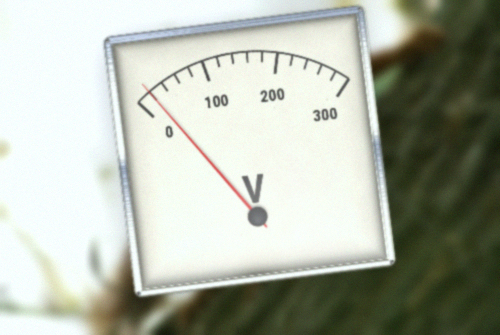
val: 20 V
